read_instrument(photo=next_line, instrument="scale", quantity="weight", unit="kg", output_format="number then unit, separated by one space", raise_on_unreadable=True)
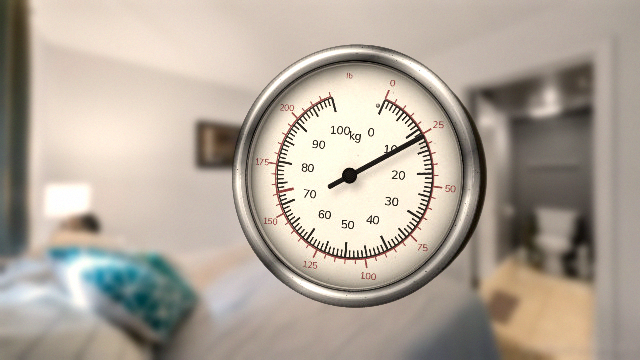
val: 12 kg
